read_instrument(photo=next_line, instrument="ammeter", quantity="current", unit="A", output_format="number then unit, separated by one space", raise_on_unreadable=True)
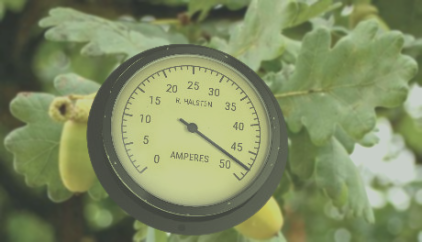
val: 48 A
